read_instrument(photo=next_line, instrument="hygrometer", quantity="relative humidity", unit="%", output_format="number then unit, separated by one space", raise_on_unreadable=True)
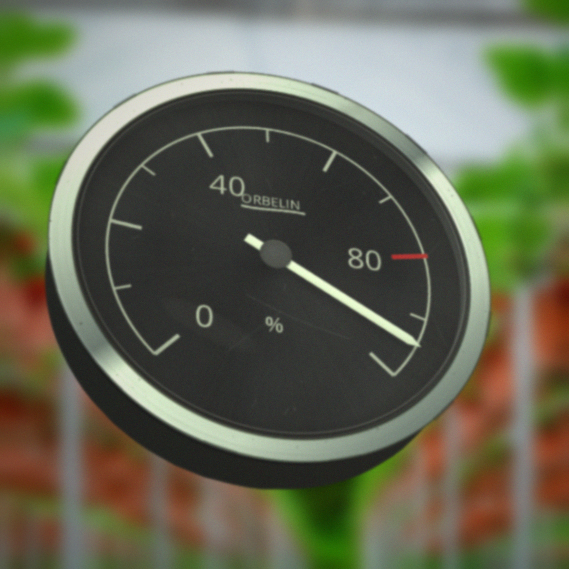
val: 95 %
